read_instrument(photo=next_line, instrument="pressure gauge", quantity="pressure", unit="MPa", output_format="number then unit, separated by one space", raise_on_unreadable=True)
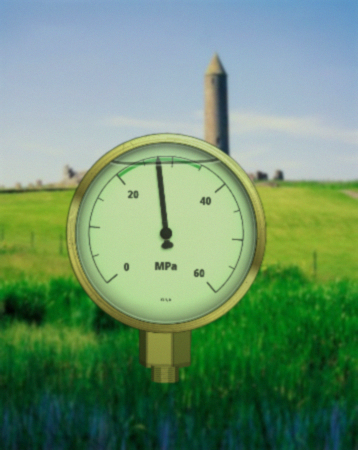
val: 27.5 MPa
